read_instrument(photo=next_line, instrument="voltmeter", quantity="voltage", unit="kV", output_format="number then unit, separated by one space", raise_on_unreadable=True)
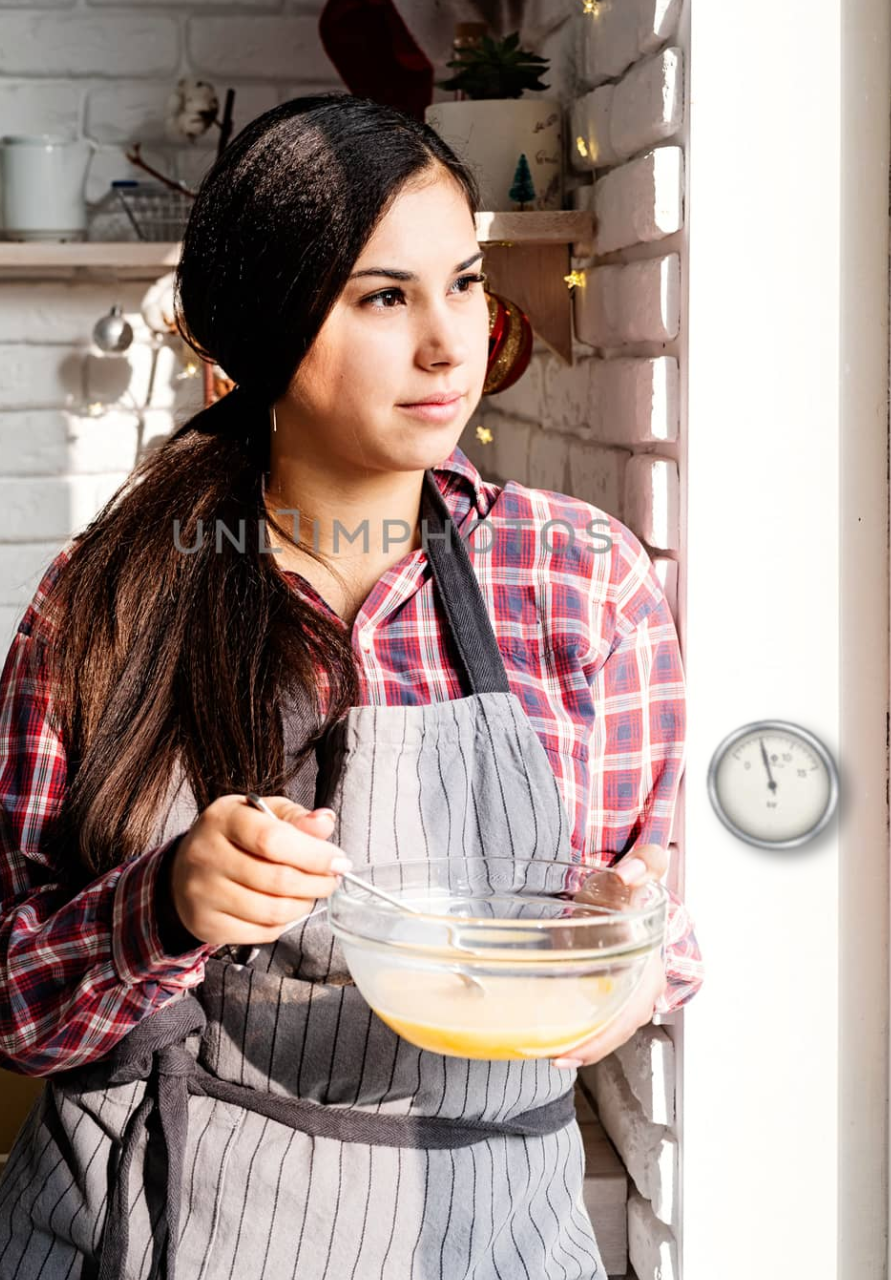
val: 5 kV
